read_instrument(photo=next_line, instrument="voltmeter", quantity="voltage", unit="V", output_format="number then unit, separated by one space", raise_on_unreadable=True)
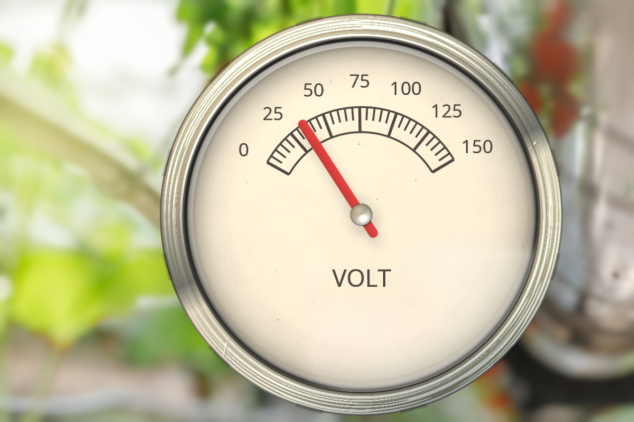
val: 35 V
